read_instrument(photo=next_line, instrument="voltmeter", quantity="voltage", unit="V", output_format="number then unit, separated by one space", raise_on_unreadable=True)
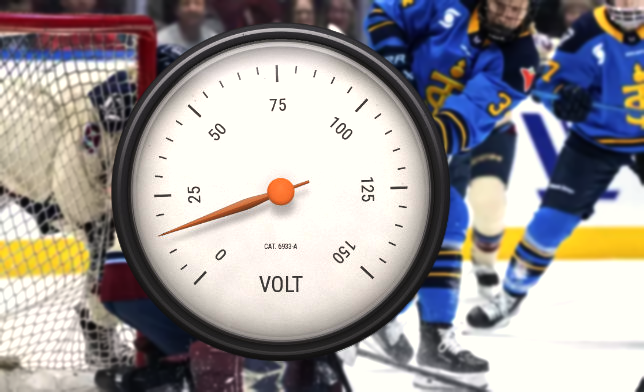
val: 15 V
